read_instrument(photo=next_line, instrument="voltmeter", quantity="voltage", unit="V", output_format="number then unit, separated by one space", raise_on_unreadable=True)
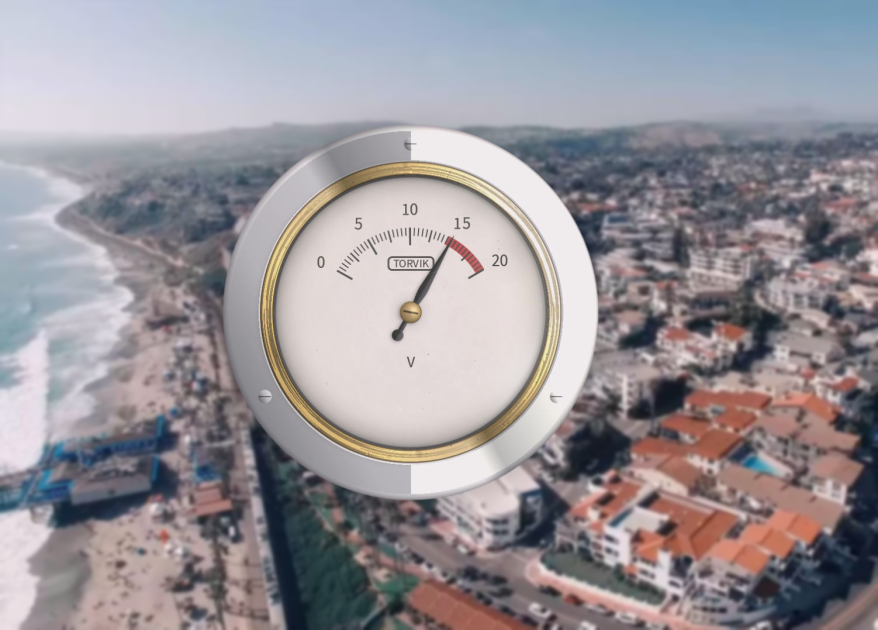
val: 15 V
